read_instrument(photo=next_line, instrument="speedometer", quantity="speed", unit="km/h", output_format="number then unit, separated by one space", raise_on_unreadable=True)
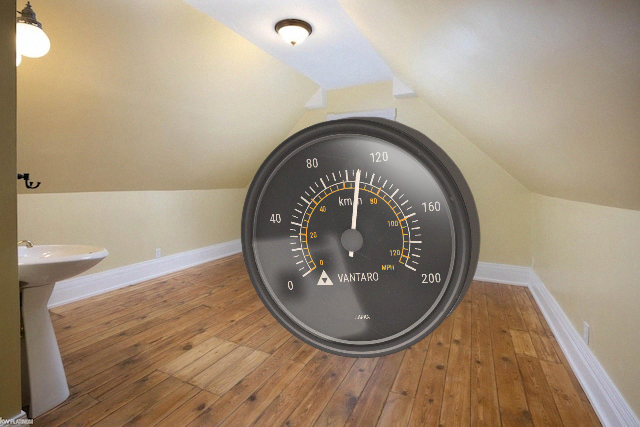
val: 110 km/h
